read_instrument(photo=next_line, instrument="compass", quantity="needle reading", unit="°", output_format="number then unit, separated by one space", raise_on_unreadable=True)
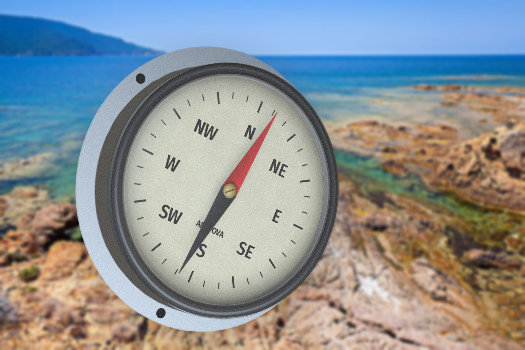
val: 10 °
